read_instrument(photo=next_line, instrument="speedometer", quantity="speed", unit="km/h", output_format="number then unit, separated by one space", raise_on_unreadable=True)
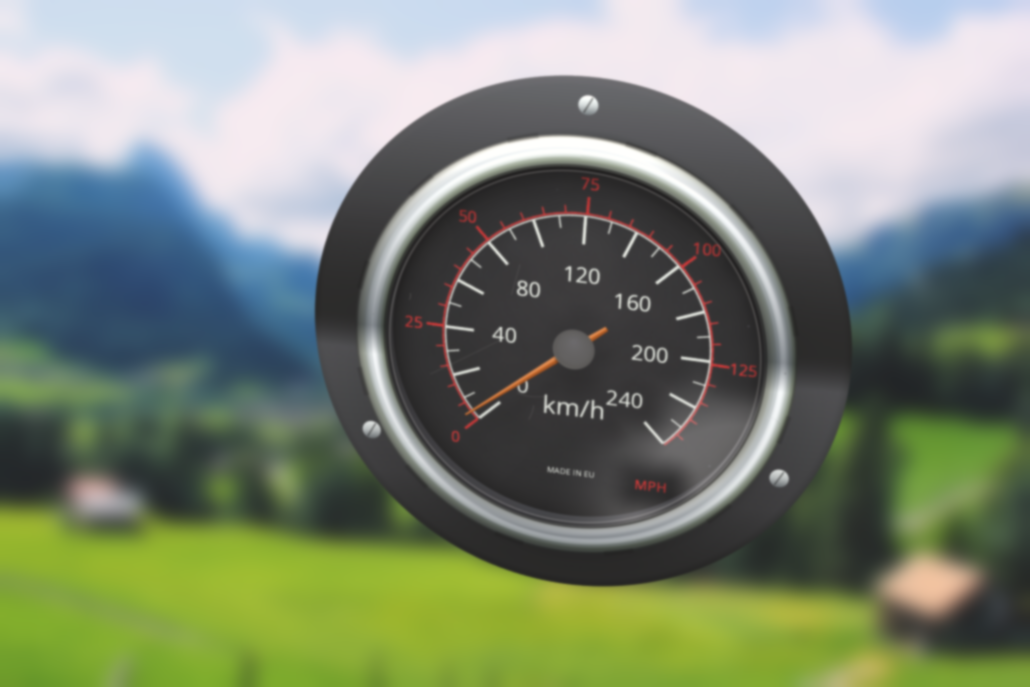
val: 5 km/h
